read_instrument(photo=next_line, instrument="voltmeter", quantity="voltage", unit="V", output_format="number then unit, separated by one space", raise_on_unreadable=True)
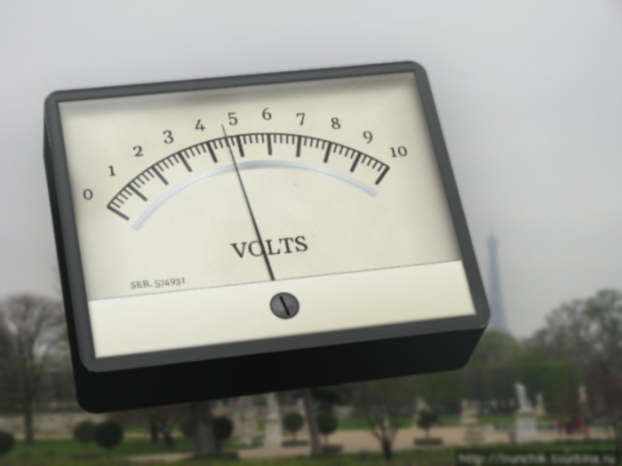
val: 4.6 V
